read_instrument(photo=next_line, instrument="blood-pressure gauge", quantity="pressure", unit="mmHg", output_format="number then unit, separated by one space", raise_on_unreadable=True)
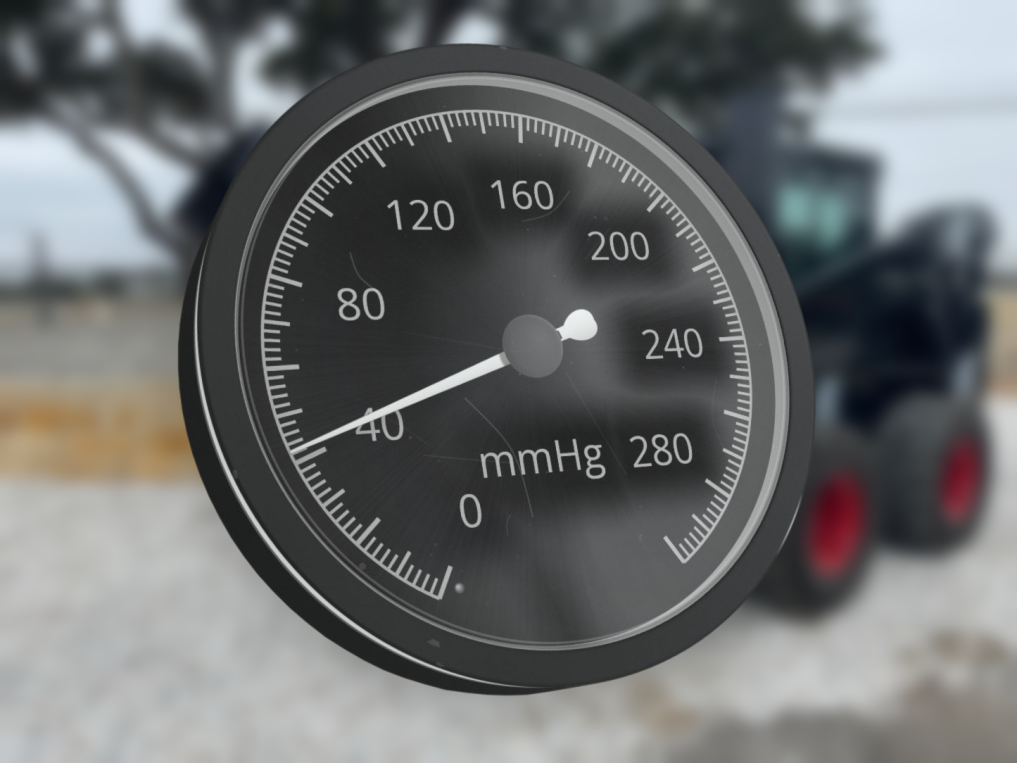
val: 42 mmHg
